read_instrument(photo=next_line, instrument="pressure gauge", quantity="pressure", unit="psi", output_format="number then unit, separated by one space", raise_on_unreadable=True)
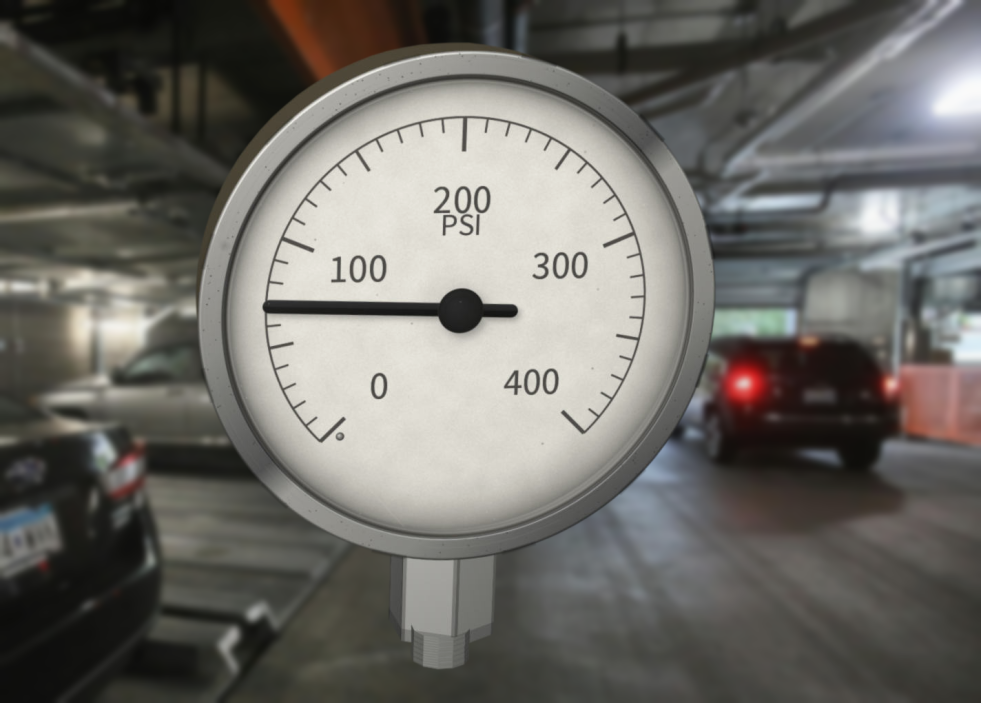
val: 70 psi
